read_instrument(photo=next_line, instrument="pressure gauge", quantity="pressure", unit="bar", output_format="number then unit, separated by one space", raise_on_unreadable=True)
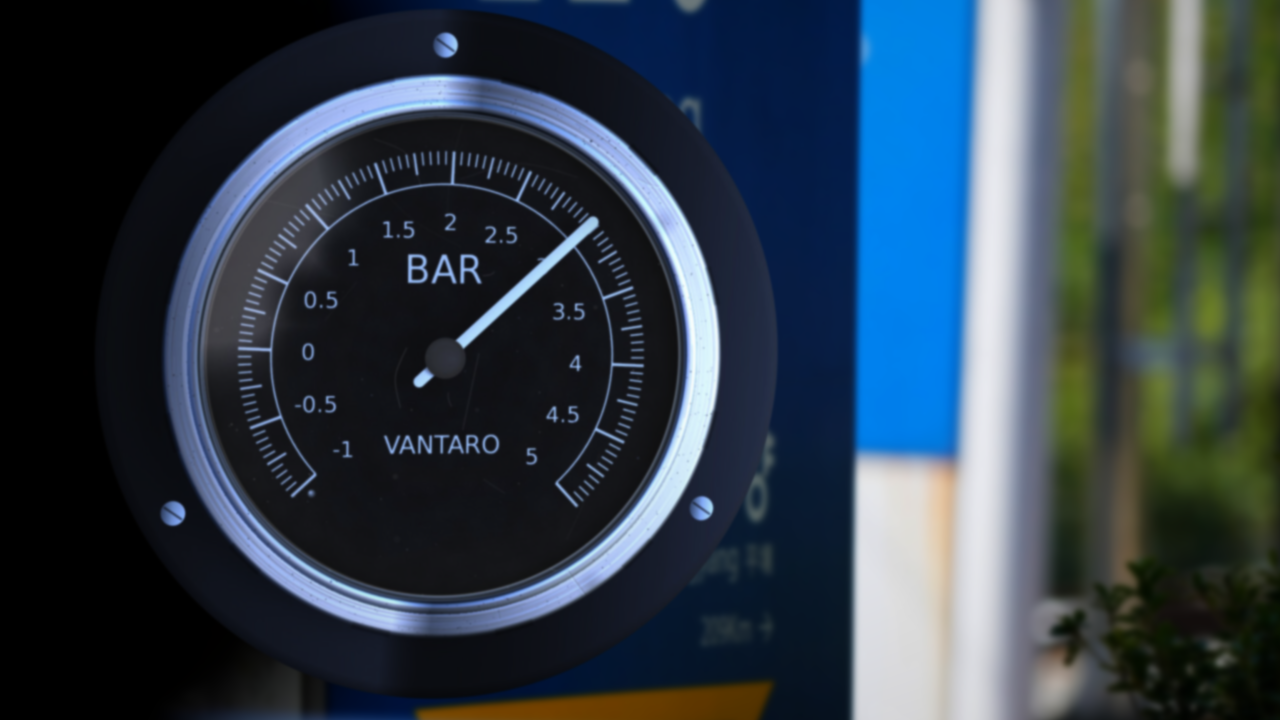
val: 3 bar
